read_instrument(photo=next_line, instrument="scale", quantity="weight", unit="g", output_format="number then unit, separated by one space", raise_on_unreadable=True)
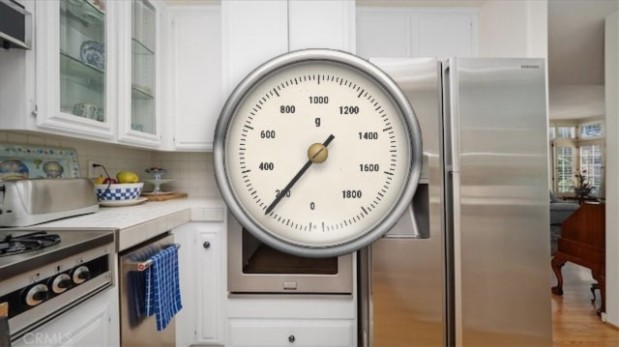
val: 200 g
